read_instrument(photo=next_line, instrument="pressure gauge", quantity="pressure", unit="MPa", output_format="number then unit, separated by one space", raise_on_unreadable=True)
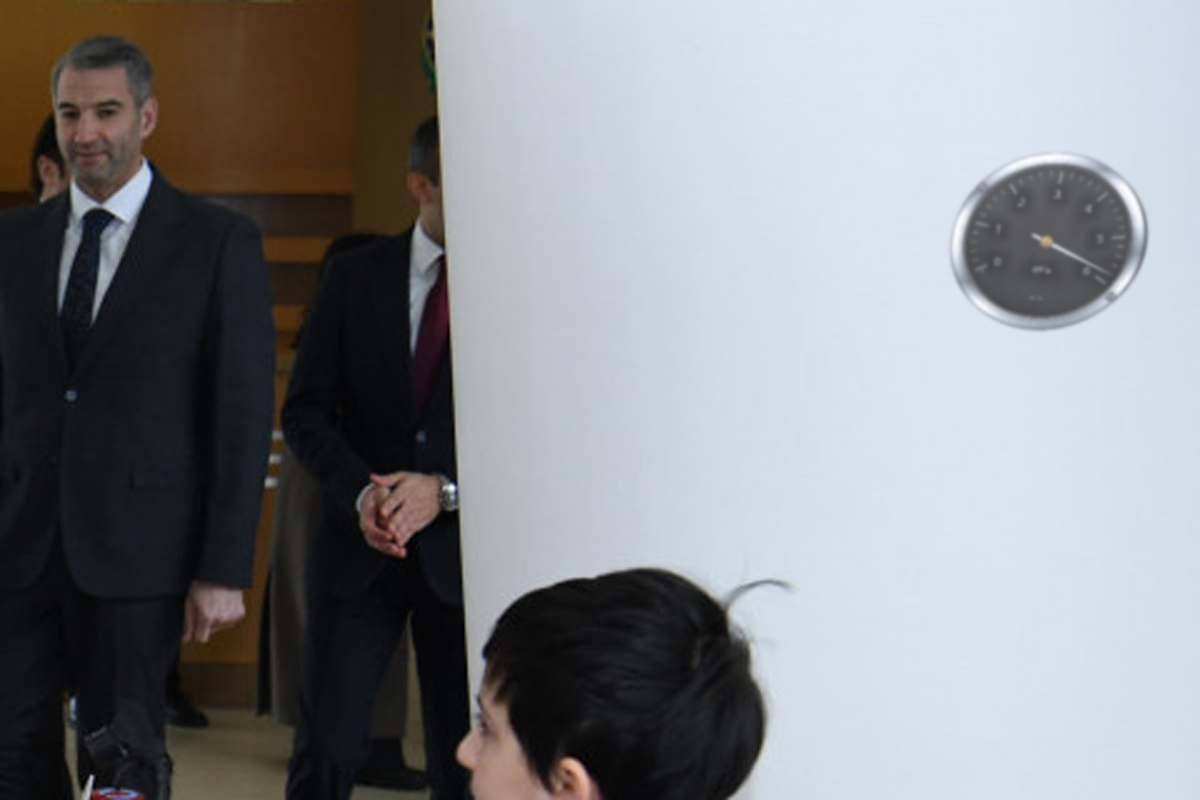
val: 5.8 MPa
